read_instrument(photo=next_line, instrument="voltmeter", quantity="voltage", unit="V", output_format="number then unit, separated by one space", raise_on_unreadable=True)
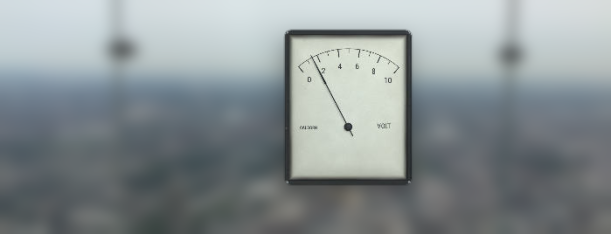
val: 1.5 V
